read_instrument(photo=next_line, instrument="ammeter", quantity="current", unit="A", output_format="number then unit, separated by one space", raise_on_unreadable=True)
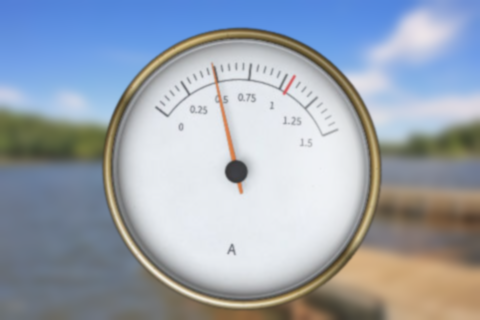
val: 0.5 A
